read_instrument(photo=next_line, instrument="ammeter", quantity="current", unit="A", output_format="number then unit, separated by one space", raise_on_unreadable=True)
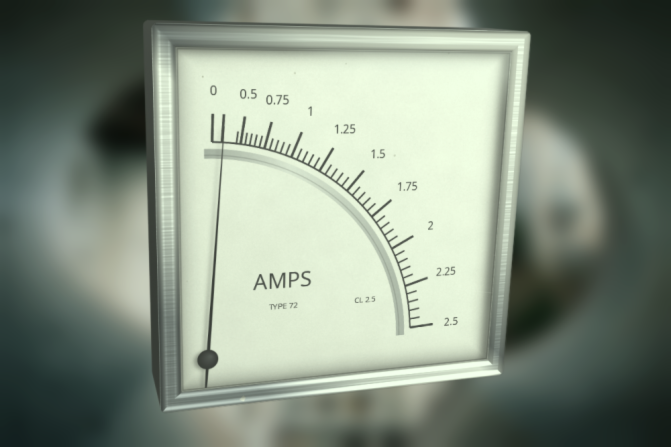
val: 0.25 A
